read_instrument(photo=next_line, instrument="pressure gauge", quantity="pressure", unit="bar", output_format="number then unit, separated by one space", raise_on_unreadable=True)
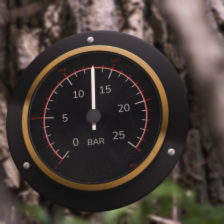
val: 13 bar
